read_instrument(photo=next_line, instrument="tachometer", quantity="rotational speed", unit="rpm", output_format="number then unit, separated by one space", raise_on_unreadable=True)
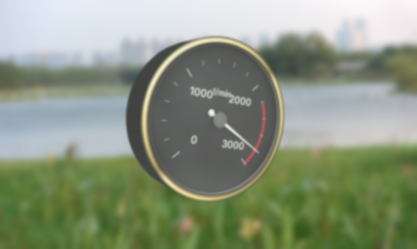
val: 2800 rpm
